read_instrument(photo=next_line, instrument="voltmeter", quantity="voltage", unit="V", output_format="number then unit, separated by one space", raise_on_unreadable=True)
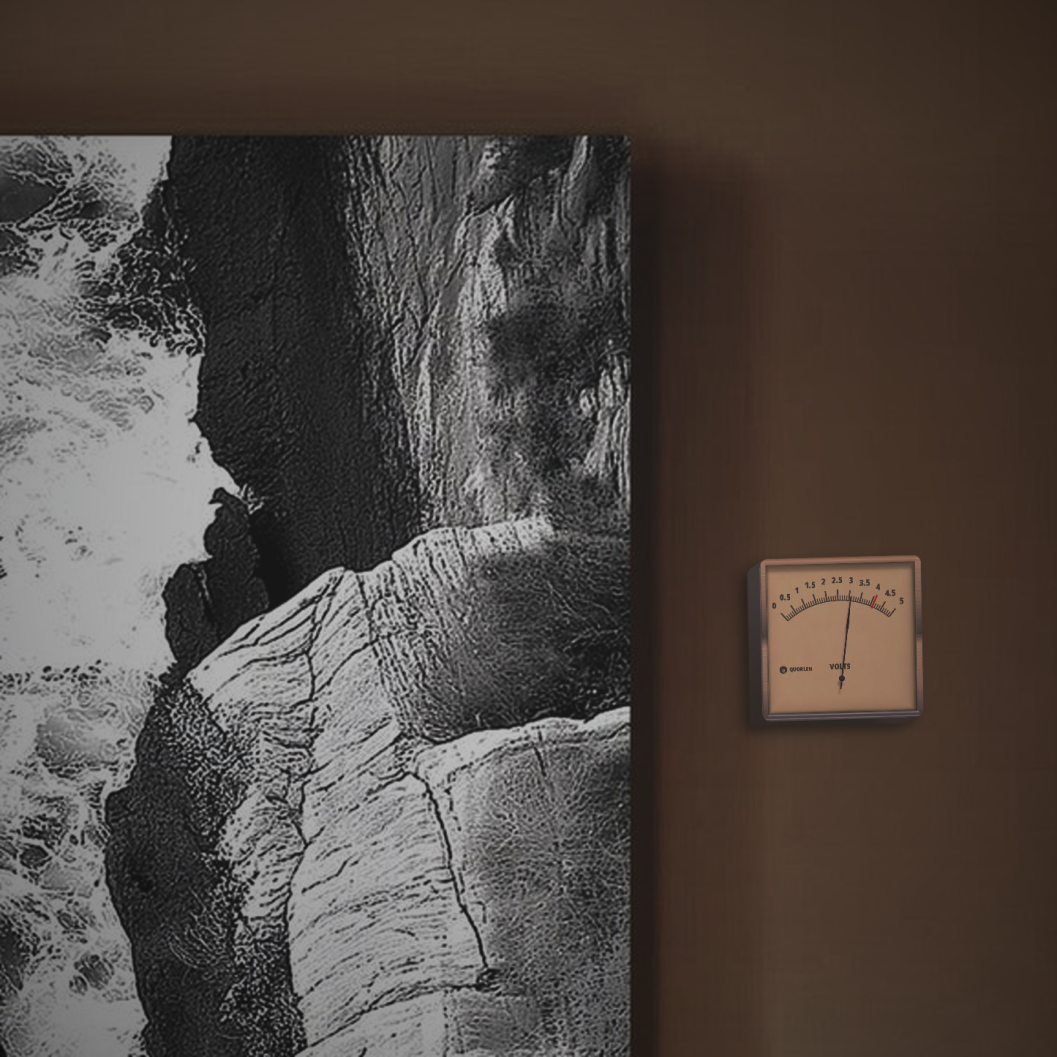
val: 3 V
